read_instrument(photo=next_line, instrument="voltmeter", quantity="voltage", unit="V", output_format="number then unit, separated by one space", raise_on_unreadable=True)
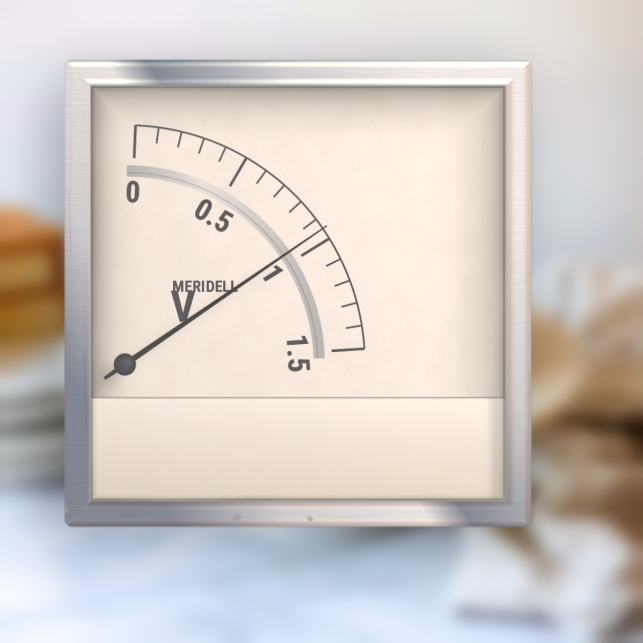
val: 0.95 V
